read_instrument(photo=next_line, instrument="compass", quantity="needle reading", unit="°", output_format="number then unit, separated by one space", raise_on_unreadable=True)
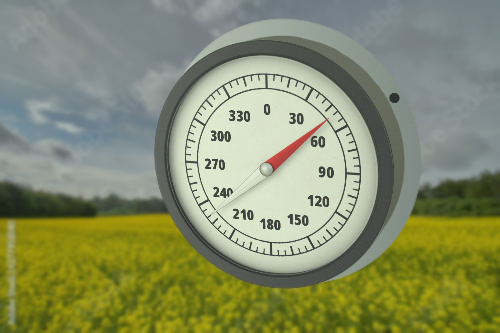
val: 50 °
